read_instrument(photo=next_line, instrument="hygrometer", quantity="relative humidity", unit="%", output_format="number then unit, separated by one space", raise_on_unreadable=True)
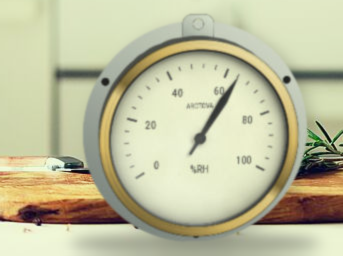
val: 64 %
